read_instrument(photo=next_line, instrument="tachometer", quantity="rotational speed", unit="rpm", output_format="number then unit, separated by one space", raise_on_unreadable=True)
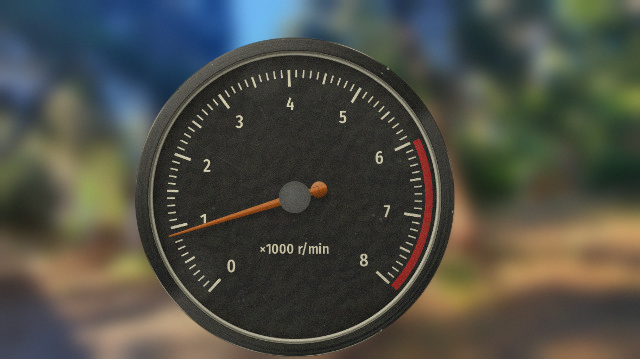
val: 900 rpm
